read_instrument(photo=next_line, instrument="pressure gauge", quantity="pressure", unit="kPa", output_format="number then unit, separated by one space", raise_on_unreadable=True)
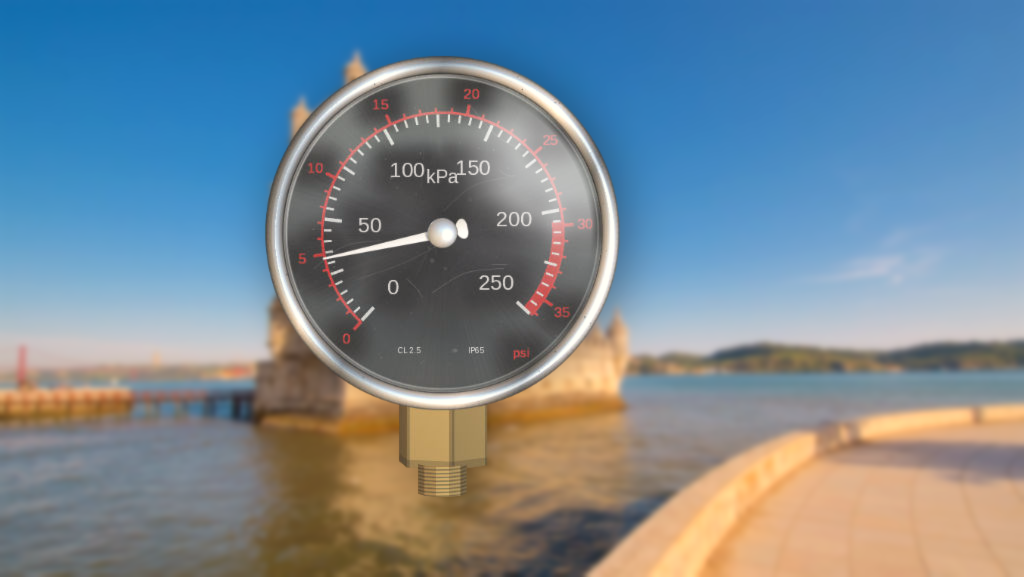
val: 32.5 kPa
